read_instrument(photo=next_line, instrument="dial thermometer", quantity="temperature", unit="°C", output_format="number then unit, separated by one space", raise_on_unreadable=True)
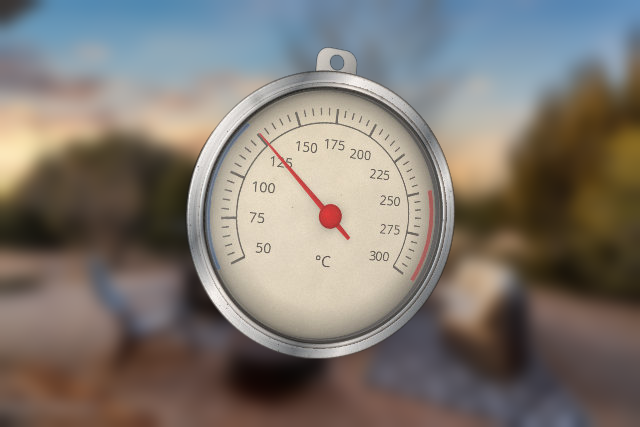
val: 125 °C
